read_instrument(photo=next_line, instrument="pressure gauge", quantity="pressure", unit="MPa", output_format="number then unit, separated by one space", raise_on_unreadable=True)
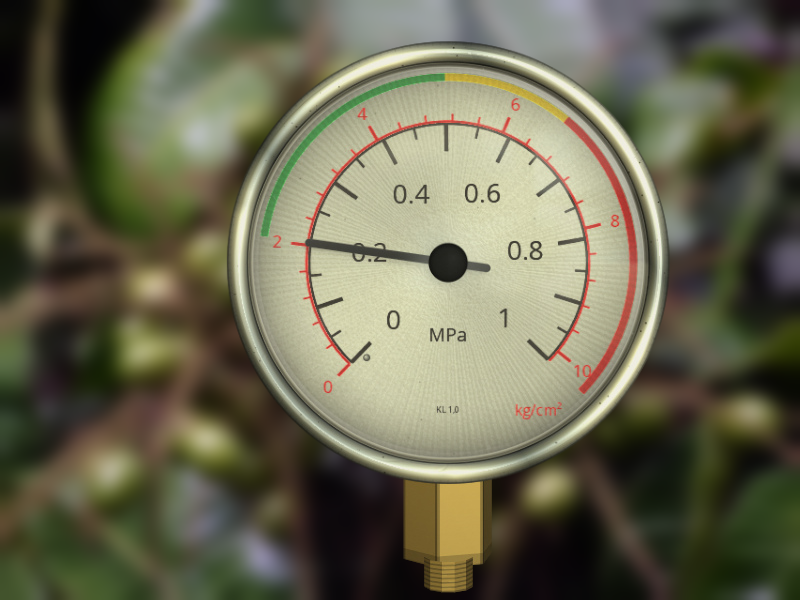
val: 0.2 MPa
